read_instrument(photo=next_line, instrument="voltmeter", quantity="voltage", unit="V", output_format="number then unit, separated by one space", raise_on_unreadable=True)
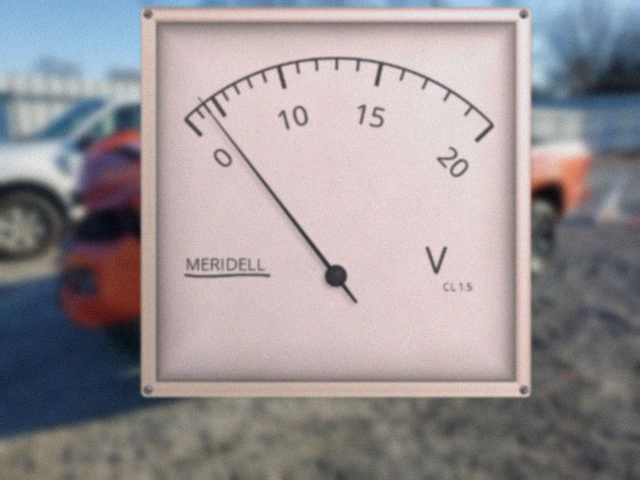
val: 4 V
